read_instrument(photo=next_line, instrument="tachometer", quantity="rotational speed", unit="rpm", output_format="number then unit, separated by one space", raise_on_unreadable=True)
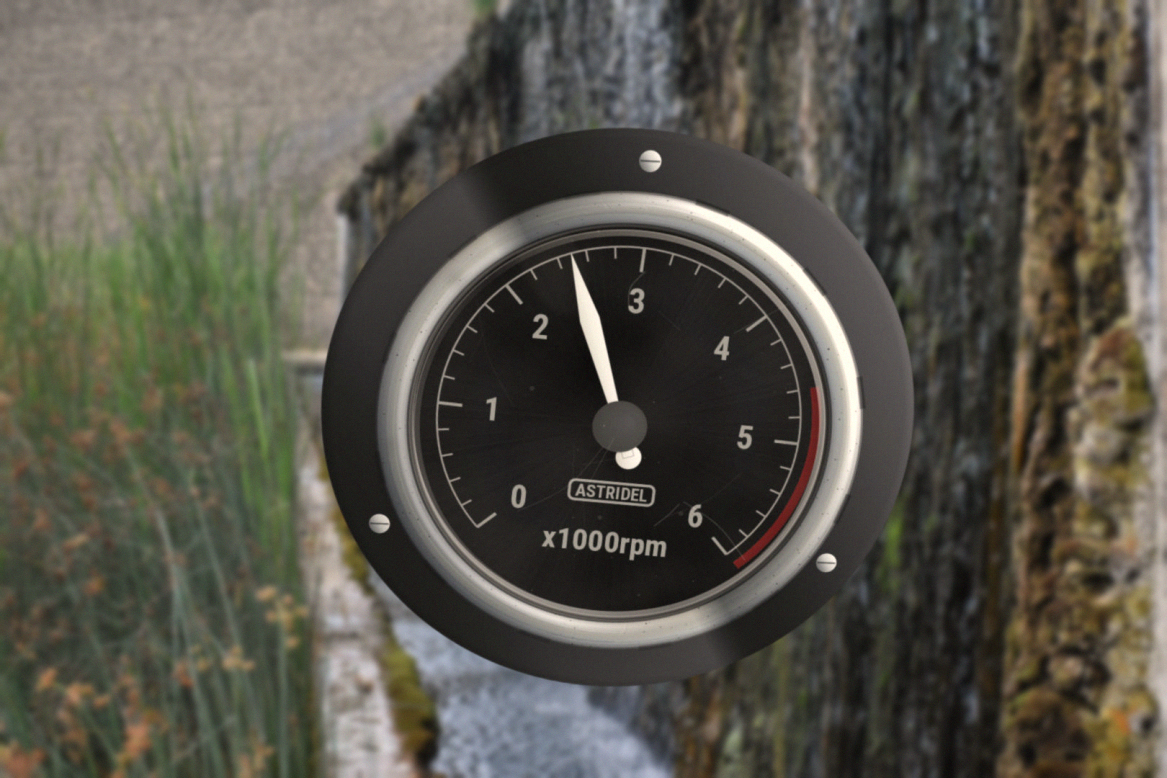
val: 2500 rpm
